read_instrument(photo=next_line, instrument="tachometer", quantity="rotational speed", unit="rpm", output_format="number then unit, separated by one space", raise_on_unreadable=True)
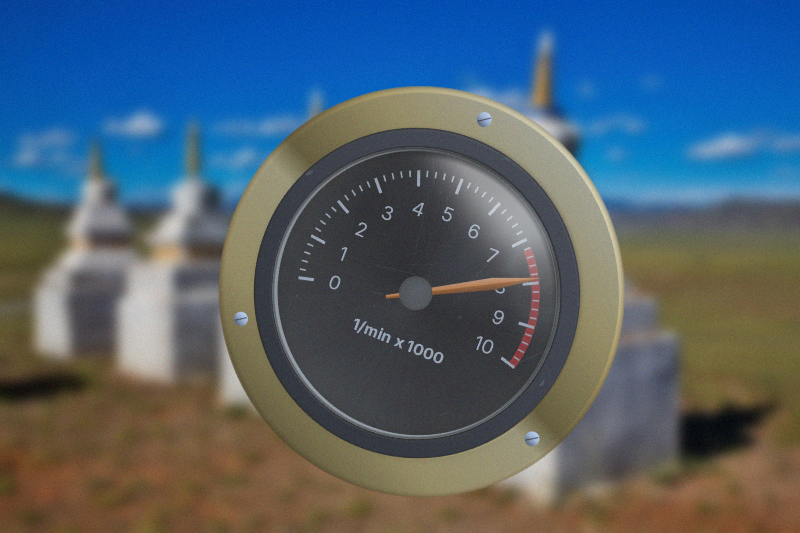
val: 7900 rpm
